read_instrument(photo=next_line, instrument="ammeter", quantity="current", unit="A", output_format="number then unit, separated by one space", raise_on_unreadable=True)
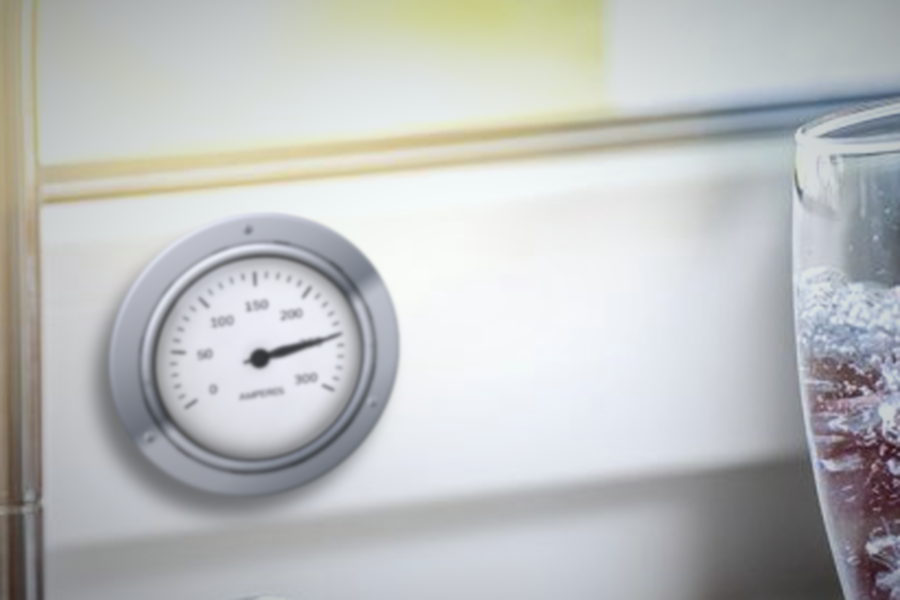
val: 250 A
